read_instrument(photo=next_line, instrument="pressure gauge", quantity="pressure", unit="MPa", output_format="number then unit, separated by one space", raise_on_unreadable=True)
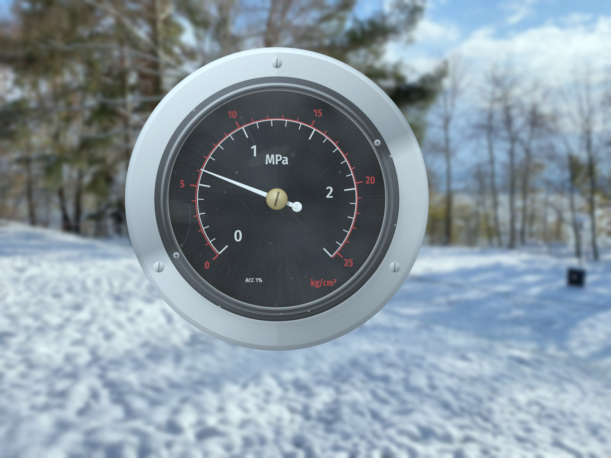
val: 0.6 MPa
